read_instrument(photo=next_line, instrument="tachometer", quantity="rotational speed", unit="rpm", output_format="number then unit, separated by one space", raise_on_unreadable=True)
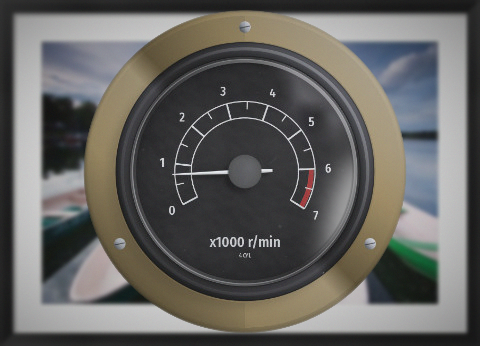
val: 750 rpm
